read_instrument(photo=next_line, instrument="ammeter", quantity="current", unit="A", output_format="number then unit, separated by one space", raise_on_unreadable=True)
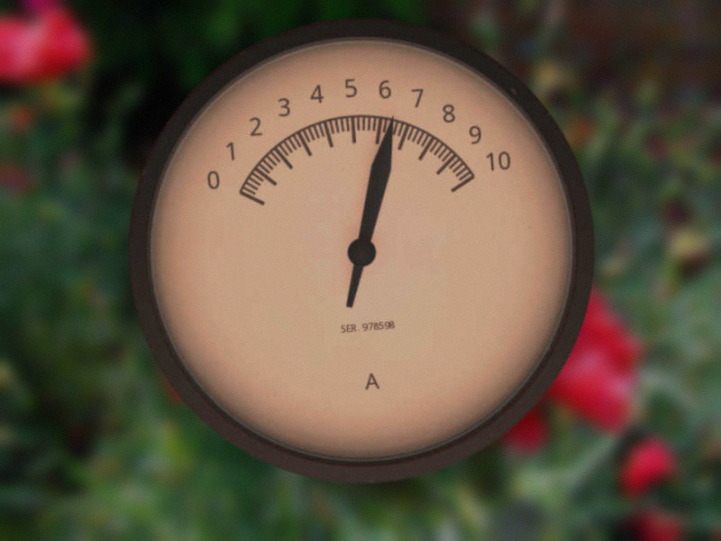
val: 6.4 A
